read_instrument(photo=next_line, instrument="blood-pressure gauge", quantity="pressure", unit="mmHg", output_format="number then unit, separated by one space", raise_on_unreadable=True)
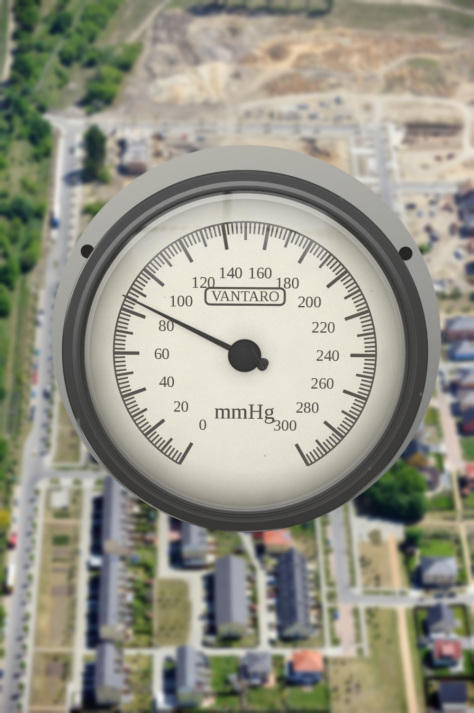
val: 86 mmHg
